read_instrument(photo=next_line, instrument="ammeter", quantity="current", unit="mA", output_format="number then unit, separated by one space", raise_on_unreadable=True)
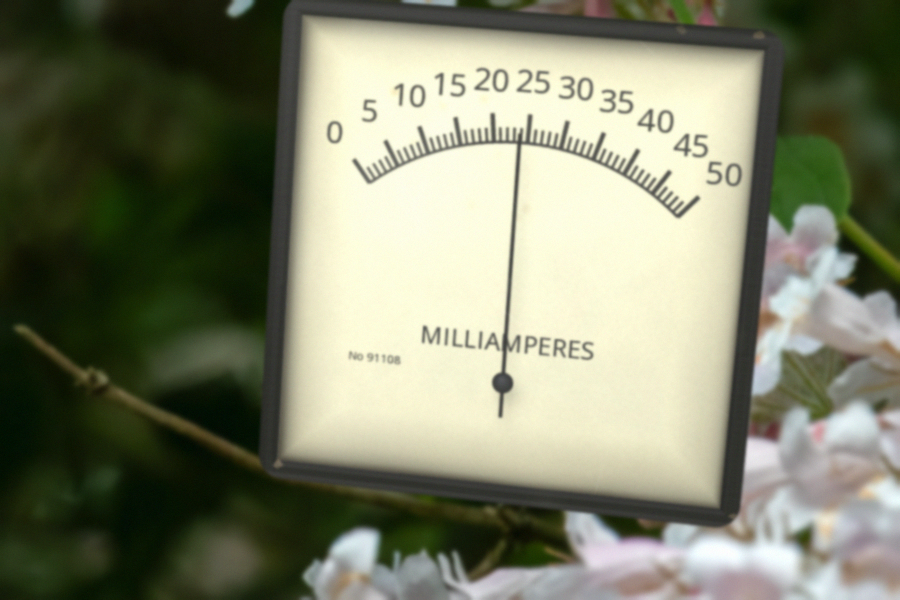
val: 24 mA
